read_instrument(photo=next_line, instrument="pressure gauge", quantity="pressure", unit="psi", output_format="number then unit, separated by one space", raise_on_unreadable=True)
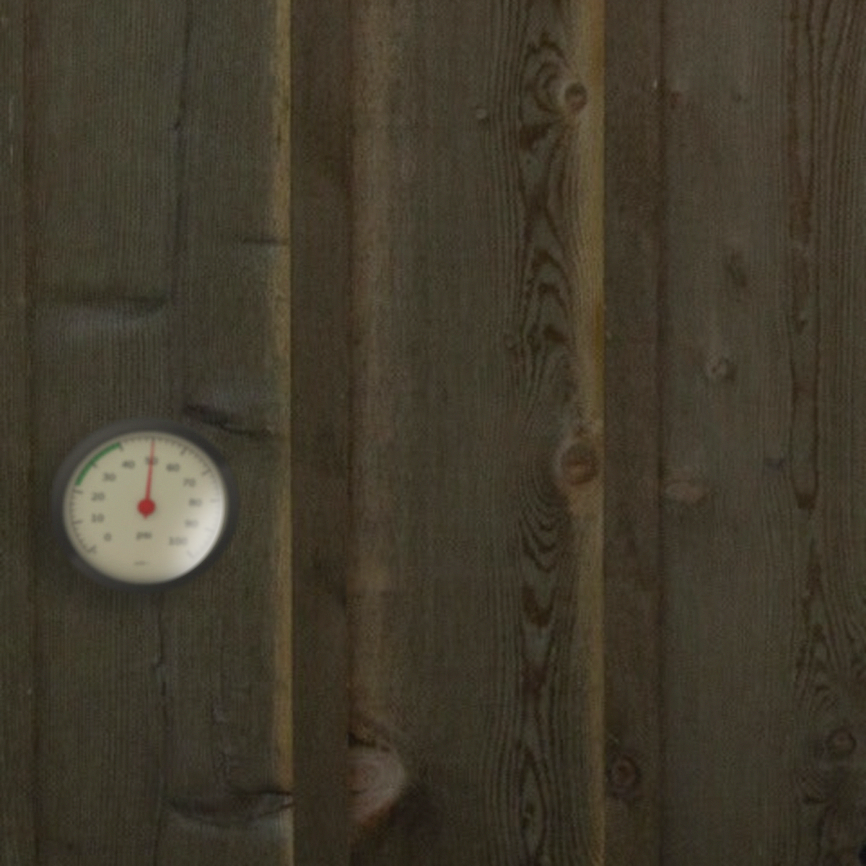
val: 50 psi
